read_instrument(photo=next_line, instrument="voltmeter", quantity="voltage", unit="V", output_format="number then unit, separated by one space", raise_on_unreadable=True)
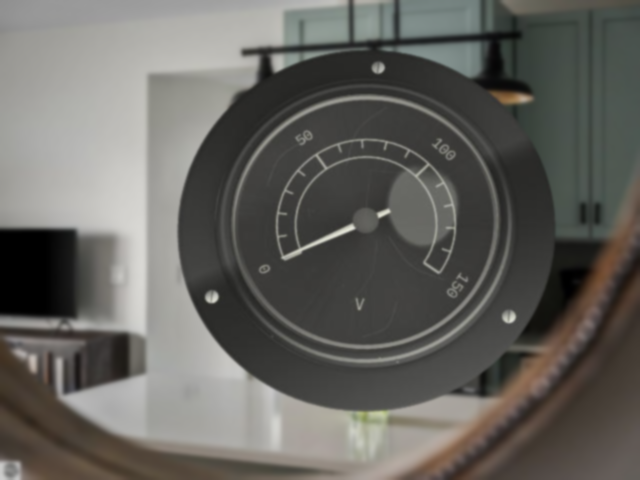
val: 0 V
